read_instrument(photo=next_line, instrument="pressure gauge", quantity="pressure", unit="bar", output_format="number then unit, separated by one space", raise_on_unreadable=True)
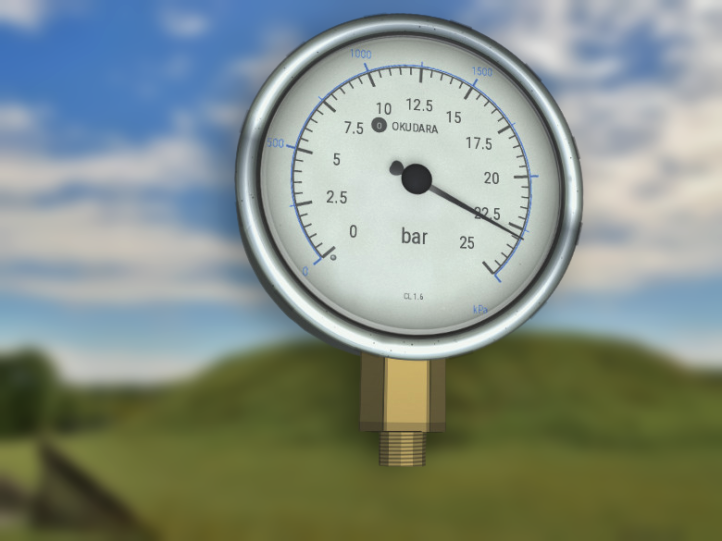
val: 23 bar
